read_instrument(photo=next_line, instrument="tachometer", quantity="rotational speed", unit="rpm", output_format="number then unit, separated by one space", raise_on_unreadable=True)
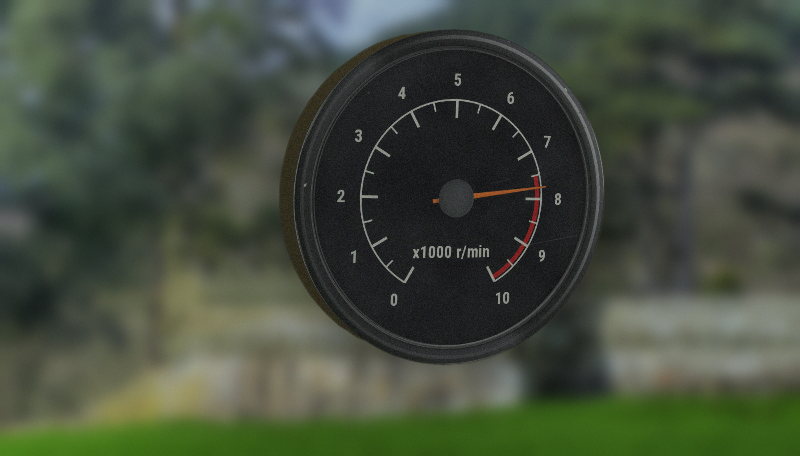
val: 7750 rpm
